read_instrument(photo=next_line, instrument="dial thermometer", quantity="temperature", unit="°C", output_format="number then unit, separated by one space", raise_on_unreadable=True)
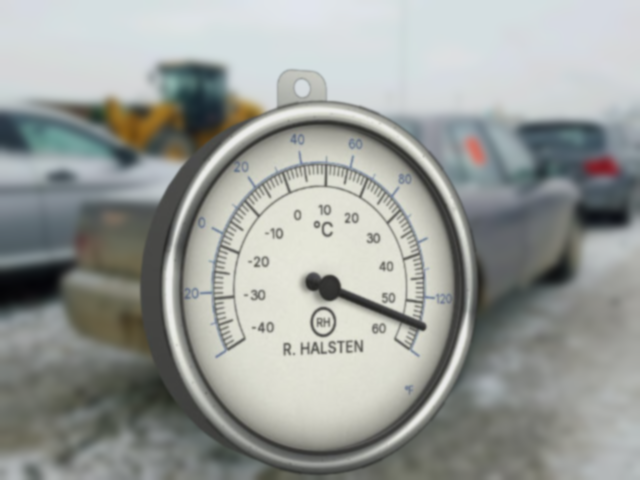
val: 55 °C
